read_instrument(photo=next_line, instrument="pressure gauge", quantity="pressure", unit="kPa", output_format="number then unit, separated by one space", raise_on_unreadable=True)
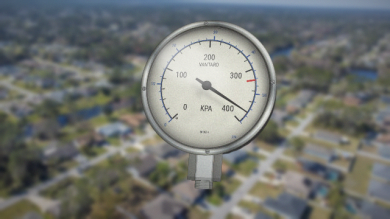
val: 380 kPa
